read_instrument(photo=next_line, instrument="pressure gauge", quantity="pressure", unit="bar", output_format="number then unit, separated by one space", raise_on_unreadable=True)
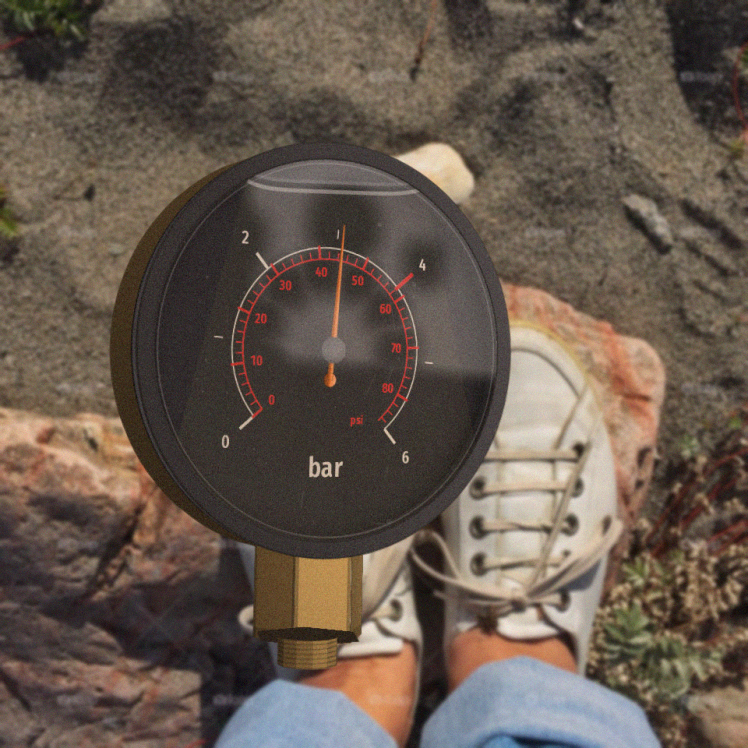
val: 3 bar
